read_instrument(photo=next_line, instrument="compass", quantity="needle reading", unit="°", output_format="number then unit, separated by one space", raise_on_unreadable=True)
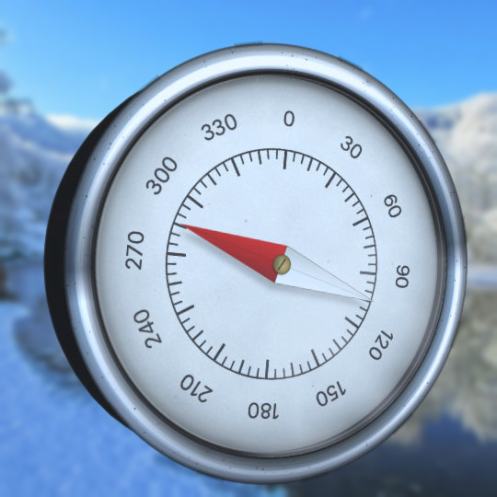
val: 285 °
